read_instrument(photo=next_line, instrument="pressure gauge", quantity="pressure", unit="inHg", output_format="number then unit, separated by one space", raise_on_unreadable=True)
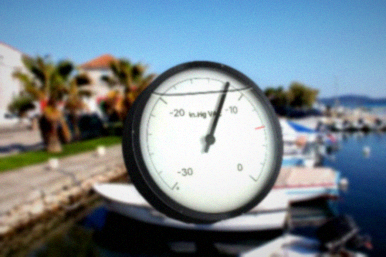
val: -12 inHg
